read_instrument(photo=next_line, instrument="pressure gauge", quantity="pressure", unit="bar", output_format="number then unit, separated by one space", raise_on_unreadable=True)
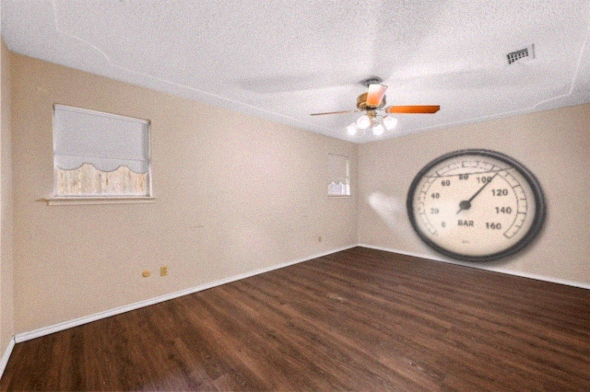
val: 105 bar
